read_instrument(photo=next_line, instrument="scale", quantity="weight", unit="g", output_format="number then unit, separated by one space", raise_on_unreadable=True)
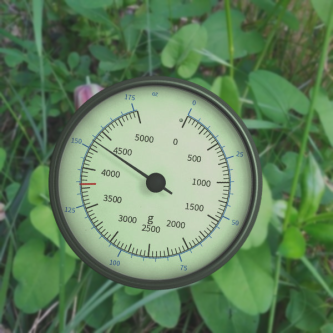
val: 4350 g
